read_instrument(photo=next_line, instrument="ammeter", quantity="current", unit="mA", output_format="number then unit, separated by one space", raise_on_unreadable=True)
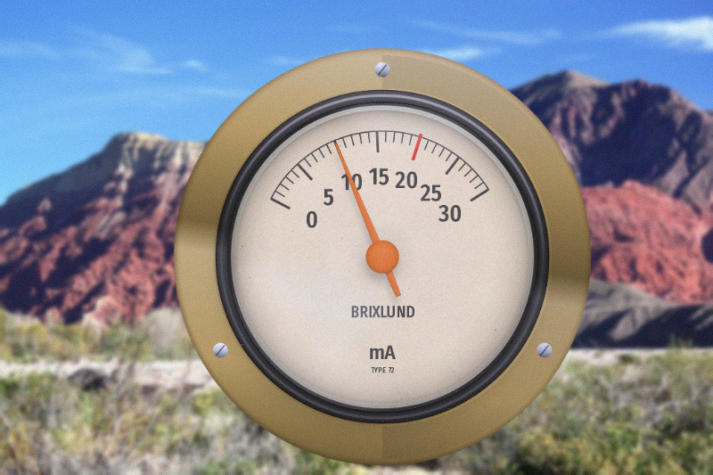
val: 10 mA
